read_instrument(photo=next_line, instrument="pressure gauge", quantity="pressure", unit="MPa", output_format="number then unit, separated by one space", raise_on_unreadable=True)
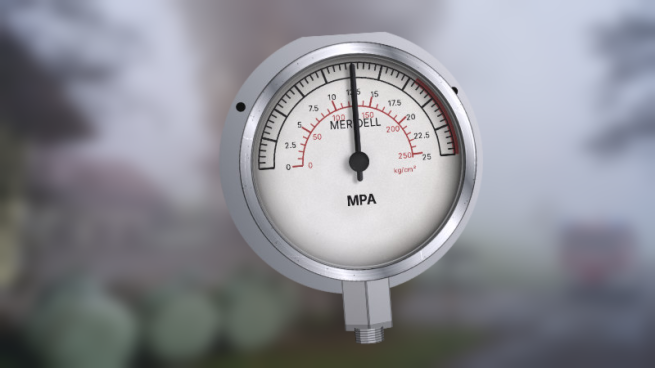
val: 12.5 MPa
